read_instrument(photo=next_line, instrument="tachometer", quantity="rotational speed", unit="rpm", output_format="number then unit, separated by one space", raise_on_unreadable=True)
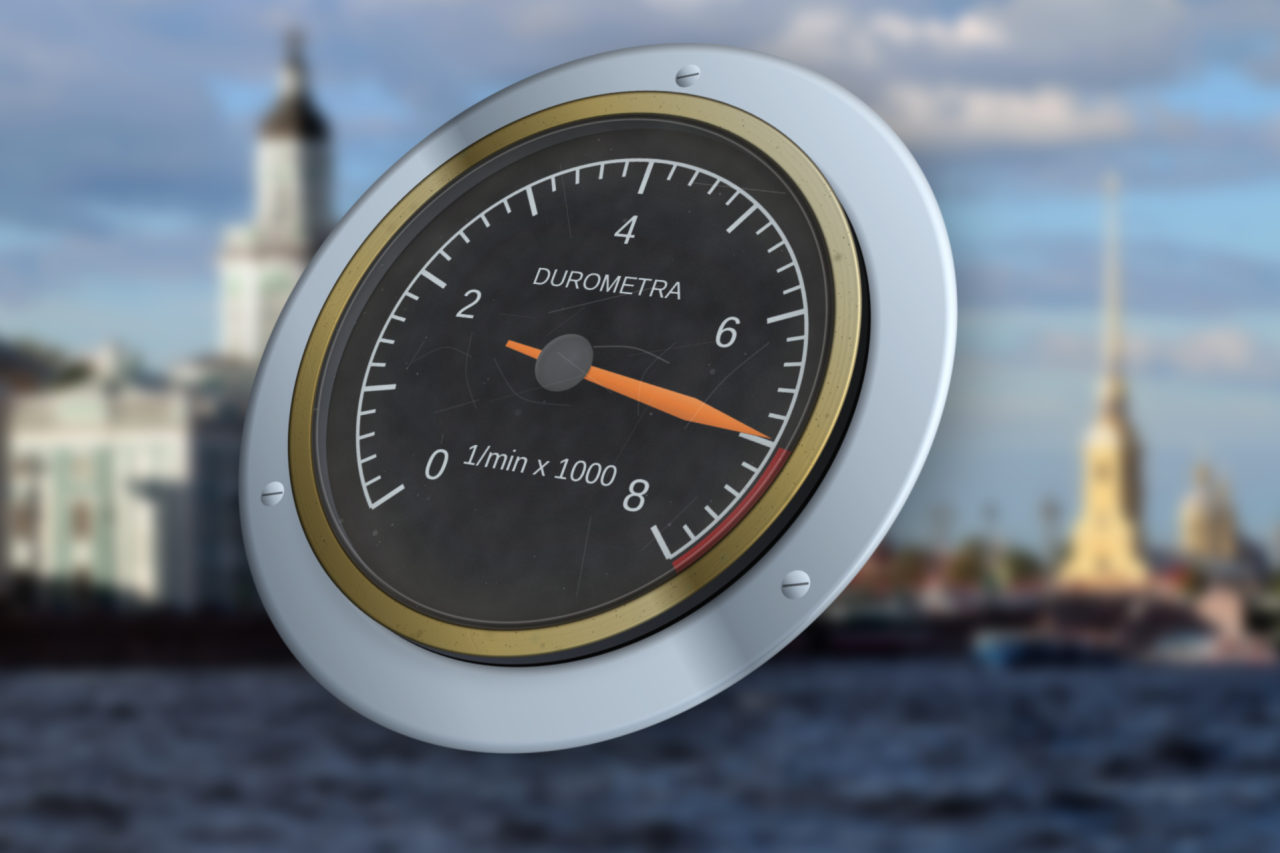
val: 7000 rpm
